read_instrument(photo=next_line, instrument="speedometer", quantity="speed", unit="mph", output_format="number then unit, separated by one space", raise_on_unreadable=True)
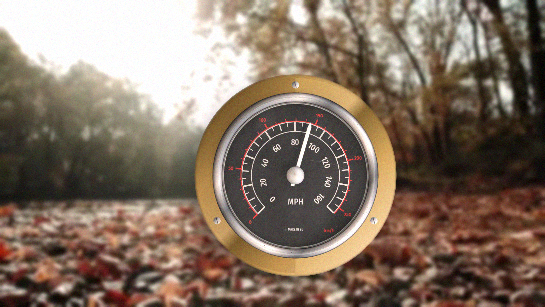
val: 90 mph
